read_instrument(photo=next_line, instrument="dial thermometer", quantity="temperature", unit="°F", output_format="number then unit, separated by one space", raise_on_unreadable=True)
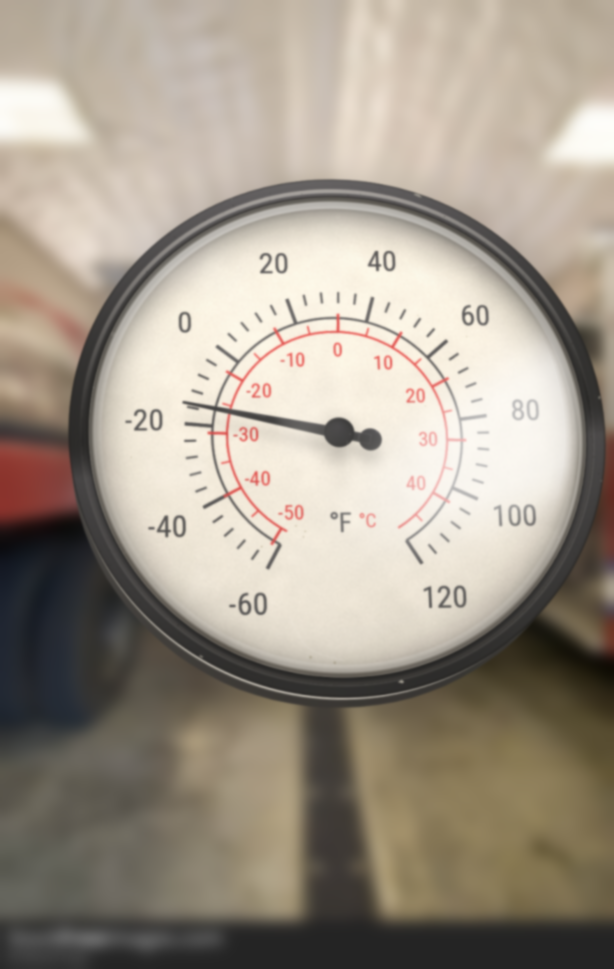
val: -16 °F
